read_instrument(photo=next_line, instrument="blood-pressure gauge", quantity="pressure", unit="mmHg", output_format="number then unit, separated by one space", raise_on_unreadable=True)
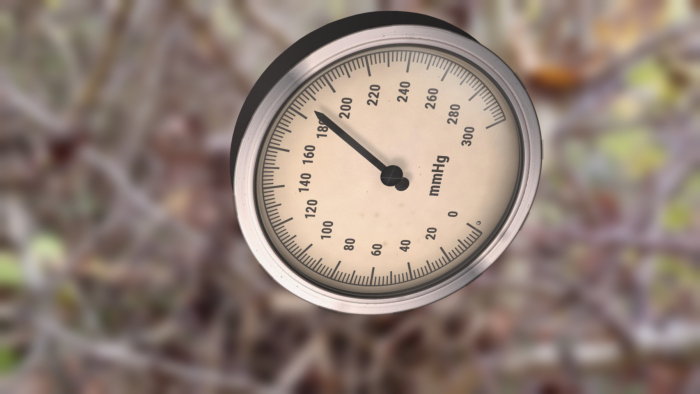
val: 186 mmHg
